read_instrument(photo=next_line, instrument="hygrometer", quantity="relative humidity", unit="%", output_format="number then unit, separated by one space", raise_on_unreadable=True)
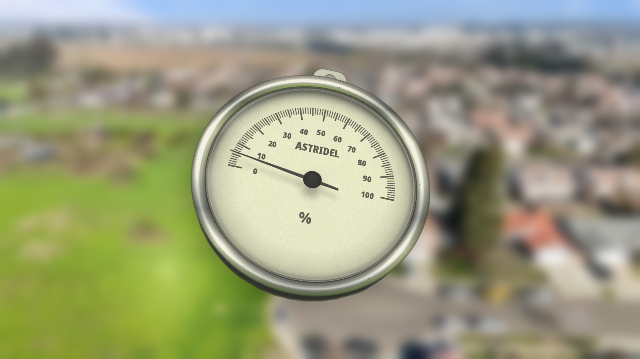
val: 5 %
